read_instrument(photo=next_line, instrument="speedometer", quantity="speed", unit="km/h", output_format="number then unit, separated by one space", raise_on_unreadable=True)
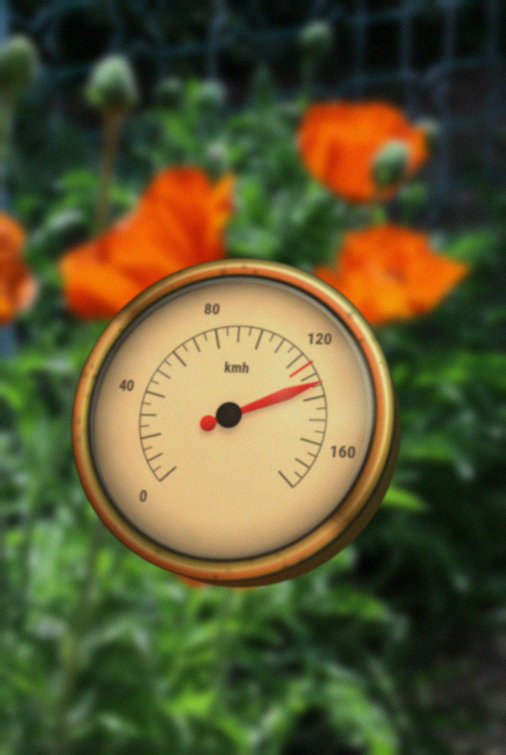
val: 135 km/h
